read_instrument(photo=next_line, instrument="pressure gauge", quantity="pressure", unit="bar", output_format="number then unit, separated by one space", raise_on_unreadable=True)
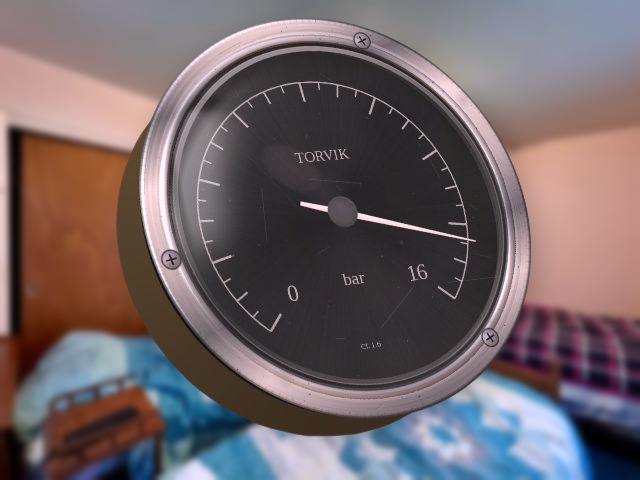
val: 14.5 bar
